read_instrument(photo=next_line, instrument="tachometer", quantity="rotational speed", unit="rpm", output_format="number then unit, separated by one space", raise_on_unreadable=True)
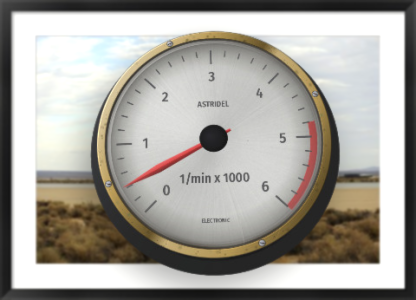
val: 400 rpm
